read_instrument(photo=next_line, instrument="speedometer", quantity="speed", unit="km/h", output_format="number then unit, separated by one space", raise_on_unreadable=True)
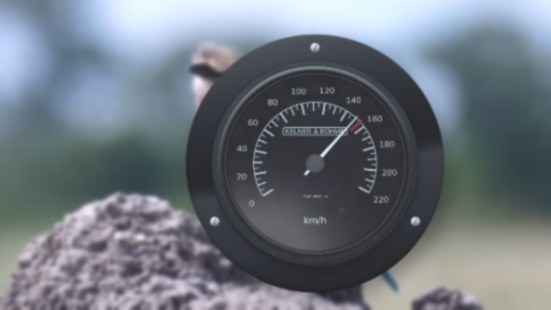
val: 150 km/h
